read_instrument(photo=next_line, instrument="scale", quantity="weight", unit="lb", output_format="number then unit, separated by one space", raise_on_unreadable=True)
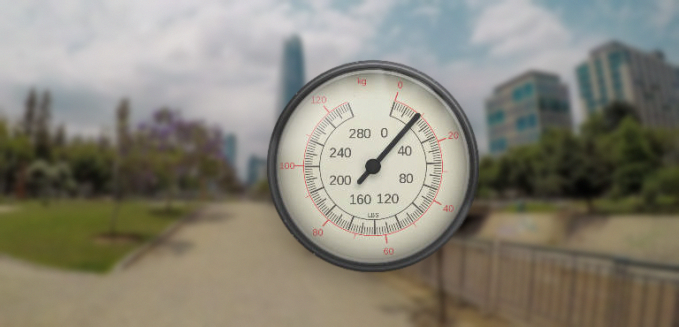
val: 20 lb
